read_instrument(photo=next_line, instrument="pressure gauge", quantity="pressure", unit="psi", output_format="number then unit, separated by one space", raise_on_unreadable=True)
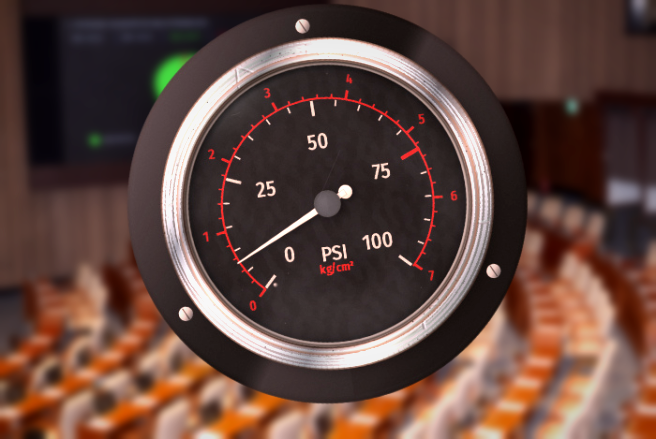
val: 7.5 psi
